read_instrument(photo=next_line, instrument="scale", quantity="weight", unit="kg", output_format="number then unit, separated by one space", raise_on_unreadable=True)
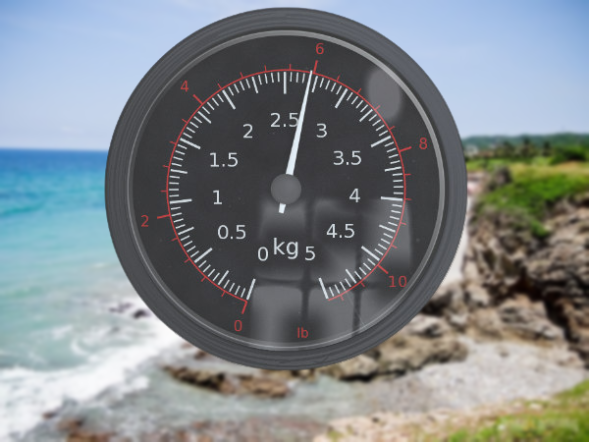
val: 2.7 kg
